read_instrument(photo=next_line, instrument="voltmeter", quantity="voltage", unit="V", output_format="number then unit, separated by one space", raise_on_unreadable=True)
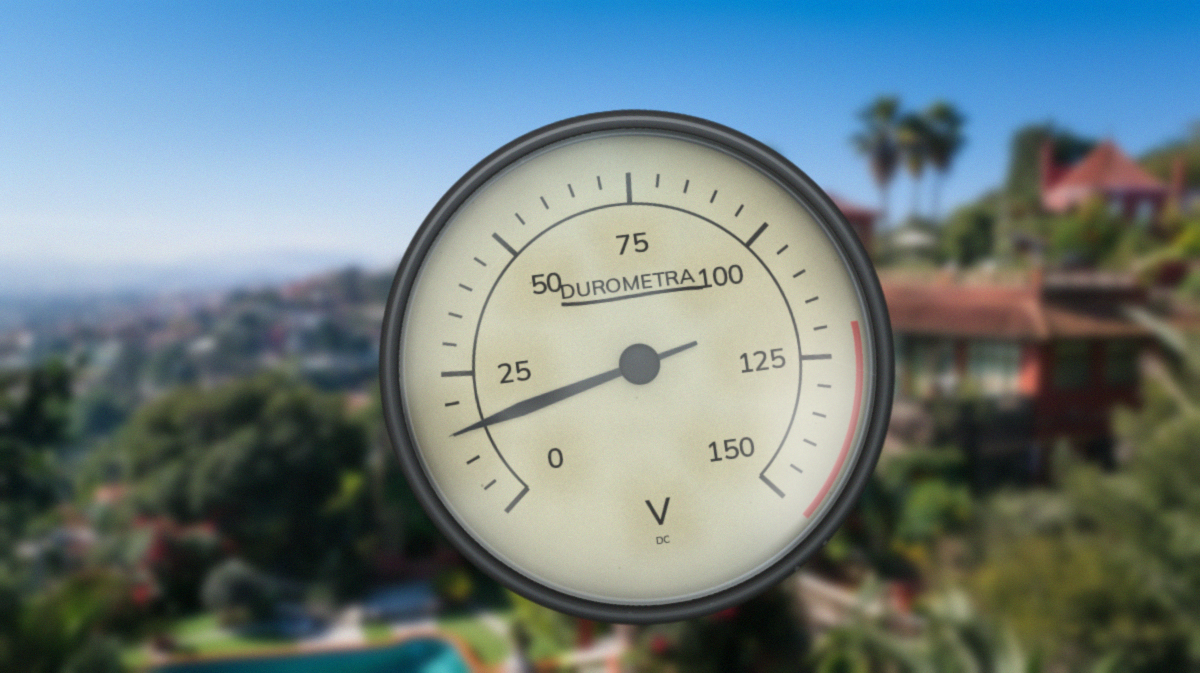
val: 15 V
